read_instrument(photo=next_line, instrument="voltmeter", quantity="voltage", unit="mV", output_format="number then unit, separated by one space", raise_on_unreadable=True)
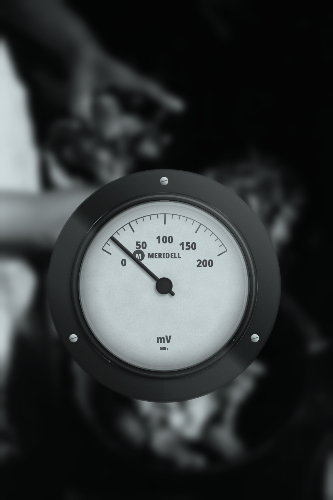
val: 20 mV
